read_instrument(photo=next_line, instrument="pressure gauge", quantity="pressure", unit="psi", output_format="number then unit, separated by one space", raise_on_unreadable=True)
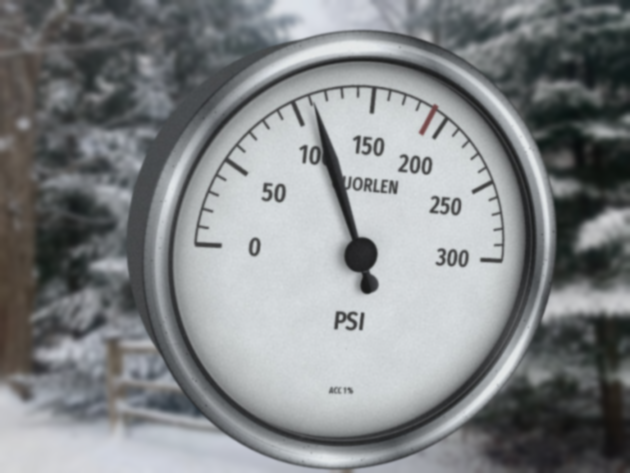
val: 110 psi
